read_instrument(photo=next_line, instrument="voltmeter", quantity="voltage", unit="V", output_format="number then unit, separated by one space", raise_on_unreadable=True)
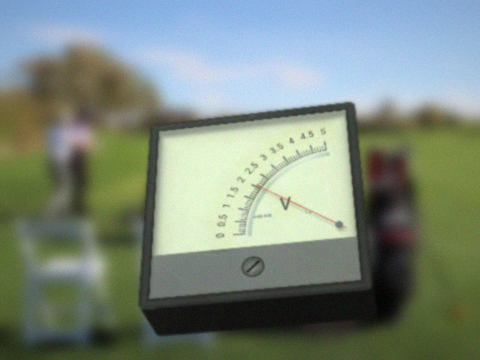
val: 2 V
